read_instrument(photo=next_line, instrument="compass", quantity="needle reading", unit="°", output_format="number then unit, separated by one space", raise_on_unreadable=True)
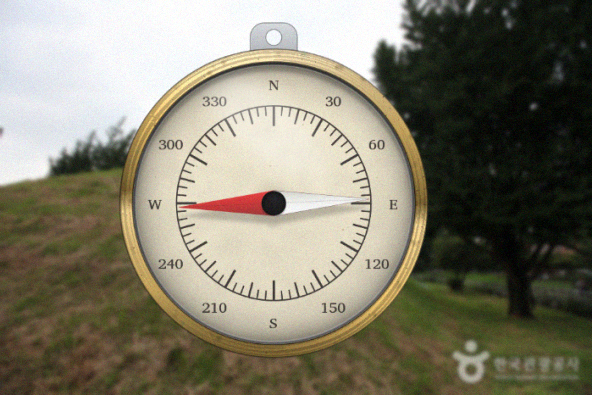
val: 267.5 °
